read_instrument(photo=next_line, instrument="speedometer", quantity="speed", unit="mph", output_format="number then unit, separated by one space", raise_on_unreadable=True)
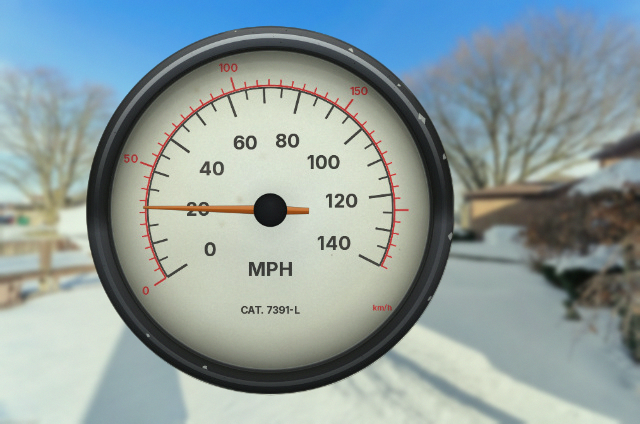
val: 20 mph
